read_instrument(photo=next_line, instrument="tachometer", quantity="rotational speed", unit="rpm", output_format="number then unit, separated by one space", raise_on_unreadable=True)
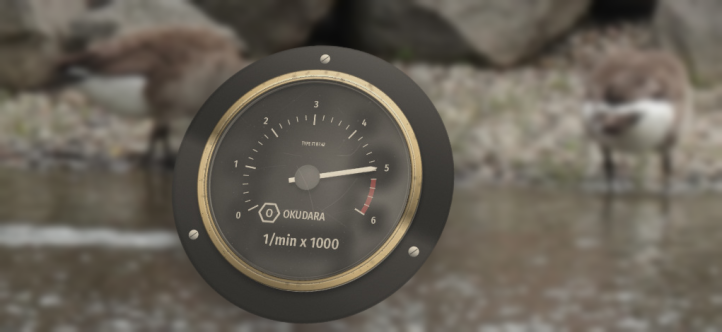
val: 5000 rpm
